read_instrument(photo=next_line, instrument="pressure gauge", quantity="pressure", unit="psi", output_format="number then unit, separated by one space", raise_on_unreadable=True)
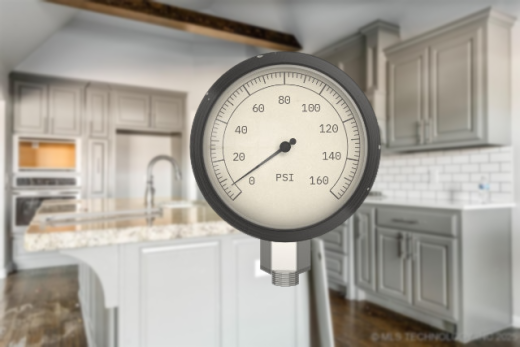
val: 6 psi
